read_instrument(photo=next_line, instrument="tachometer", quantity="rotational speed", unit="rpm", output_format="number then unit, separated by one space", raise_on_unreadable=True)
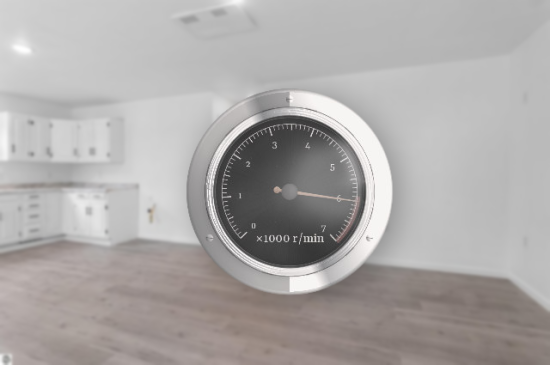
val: 6000 rpm
